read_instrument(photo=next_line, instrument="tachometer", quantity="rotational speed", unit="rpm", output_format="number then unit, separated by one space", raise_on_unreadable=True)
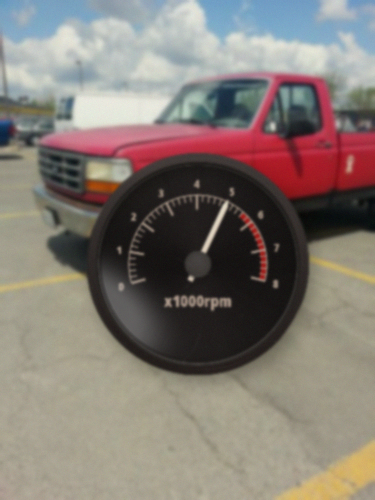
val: 5000 rpm
